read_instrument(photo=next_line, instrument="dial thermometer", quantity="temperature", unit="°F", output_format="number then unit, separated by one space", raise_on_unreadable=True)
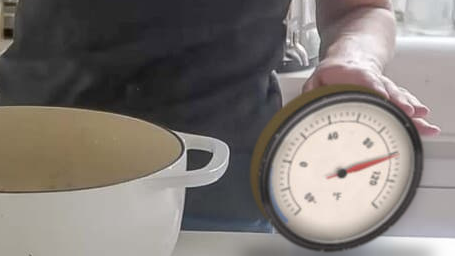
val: 100 °F
